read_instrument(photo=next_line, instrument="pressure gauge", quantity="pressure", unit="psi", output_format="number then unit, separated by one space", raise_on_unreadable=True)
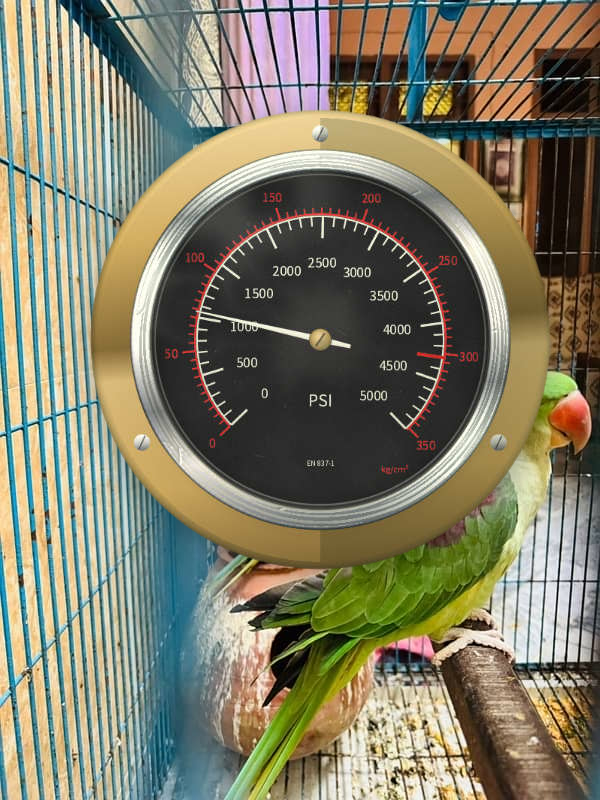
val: 1050 psi
